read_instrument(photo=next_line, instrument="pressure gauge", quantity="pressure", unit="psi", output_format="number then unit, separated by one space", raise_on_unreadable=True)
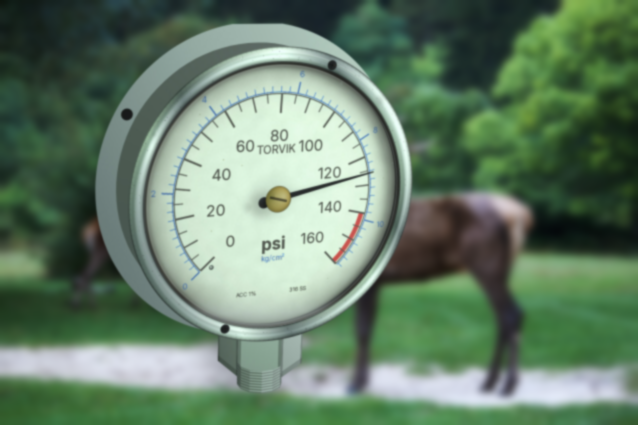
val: 125 psi
